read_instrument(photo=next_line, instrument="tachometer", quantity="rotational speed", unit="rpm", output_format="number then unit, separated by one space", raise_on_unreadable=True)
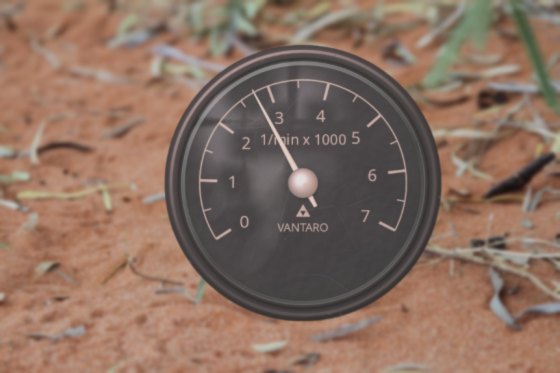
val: 2750 rpm
